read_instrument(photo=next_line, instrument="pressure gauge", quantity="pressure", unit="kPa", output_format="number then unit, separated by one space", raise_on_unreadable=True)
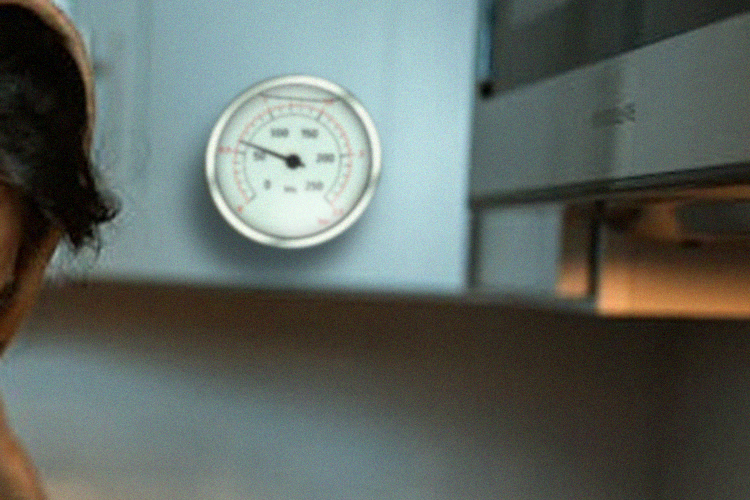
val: 60 kPa
